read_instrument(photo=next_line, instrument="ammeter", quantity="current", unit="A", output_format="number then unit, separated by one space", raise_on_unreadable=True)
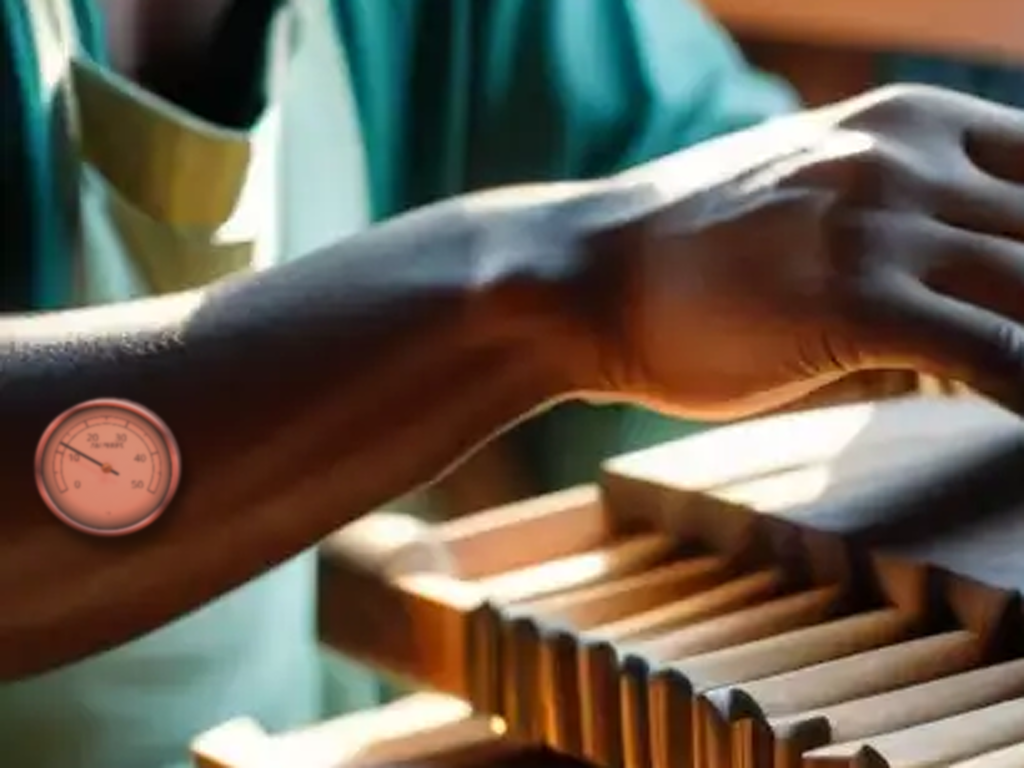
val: 12.5 A
